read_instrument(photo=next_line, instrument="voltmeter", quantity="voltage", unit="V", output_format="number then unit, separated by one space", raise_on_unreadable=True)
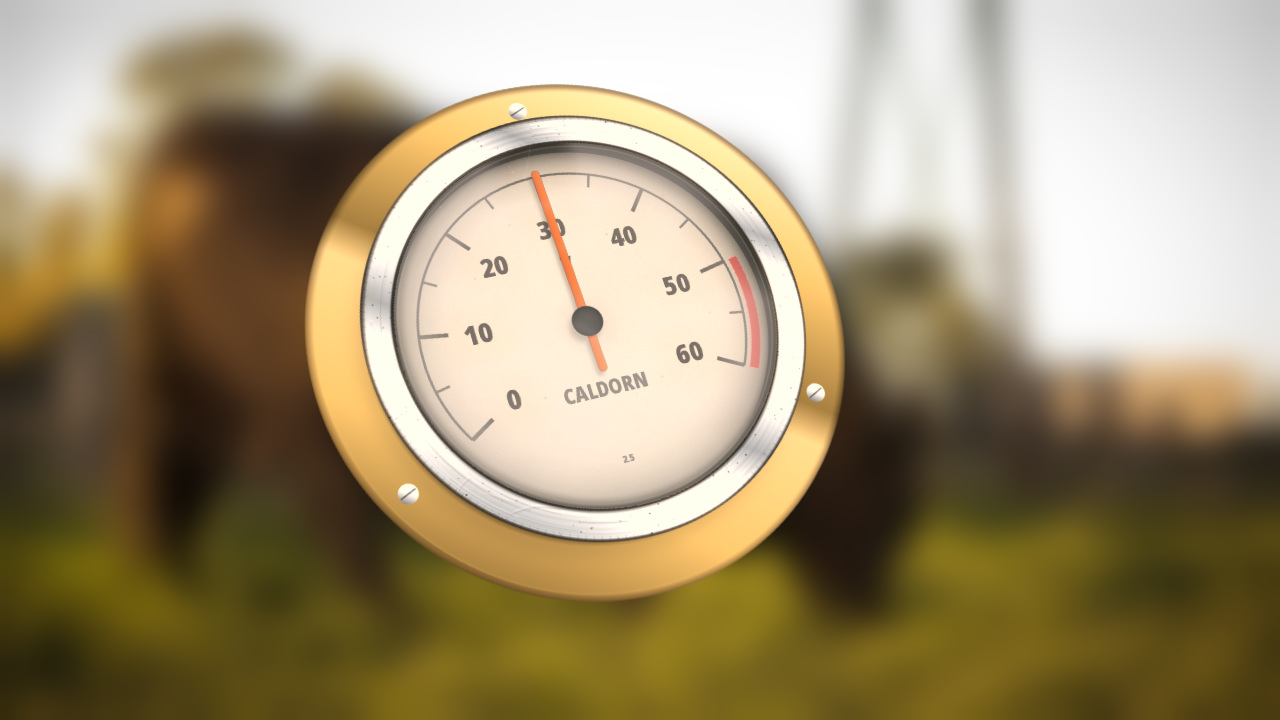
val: 30 V
